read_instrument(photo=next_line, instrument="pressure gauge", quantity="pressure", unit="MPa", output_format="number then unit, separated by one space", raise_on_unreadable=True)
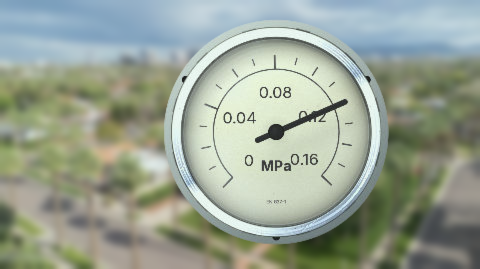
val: 0.12 MPa
